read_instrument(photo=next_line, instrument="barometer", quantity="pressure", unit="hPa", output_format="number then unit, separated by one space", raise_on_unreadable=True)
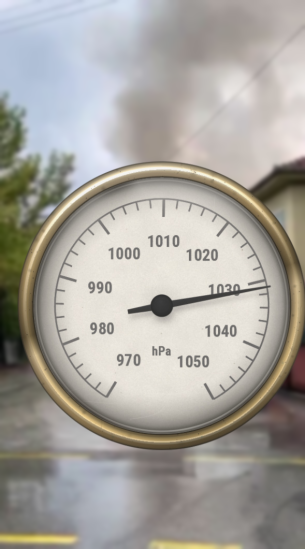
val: 1031 hPa
